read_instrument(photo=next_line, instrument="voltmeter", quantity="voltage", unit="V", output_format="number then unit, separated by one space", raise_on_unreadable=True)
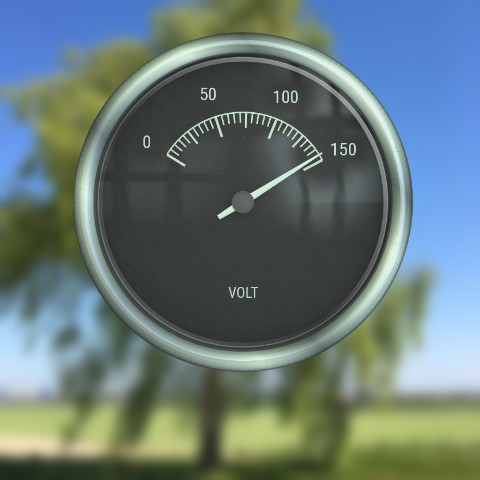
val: 145 V
